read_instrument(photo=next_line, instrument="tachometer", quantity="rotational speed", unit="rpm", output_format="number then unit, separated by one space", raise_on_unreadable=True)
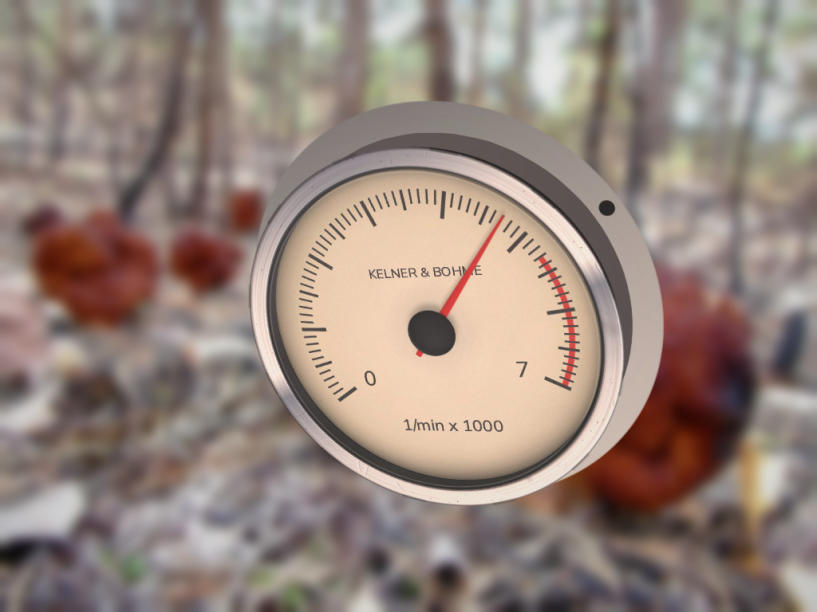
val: 4700 rpm
